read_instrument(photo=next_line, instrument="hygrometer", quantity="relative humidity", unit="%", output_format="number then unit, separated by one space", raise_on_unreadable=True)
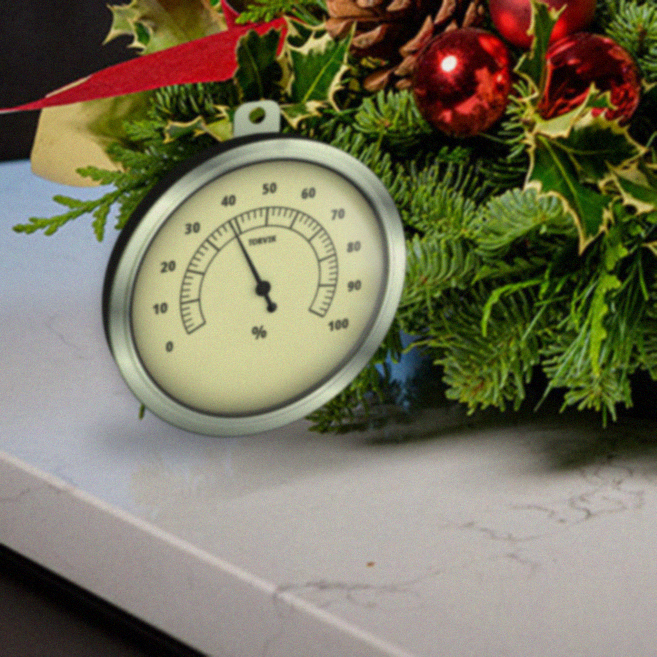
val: 38 %
